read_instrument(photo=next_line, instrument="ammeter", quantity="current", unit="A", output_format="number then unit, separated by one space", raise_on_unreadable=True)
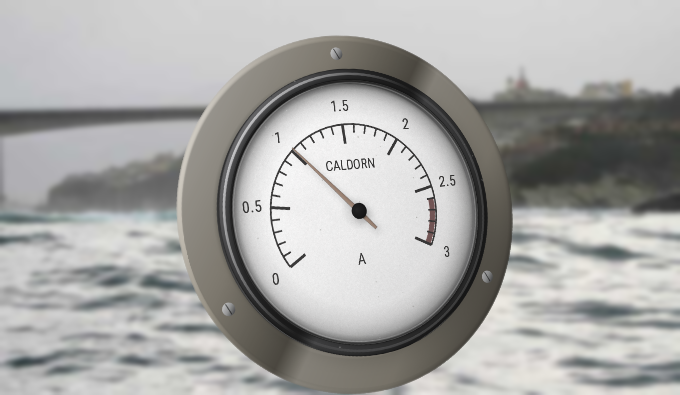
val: 1 A
